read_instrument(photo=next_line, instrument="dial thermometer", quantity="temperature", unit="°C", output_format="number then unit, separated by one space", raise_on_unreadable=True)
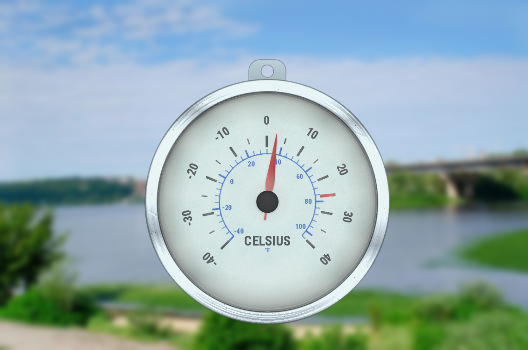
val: 2.5 °C
